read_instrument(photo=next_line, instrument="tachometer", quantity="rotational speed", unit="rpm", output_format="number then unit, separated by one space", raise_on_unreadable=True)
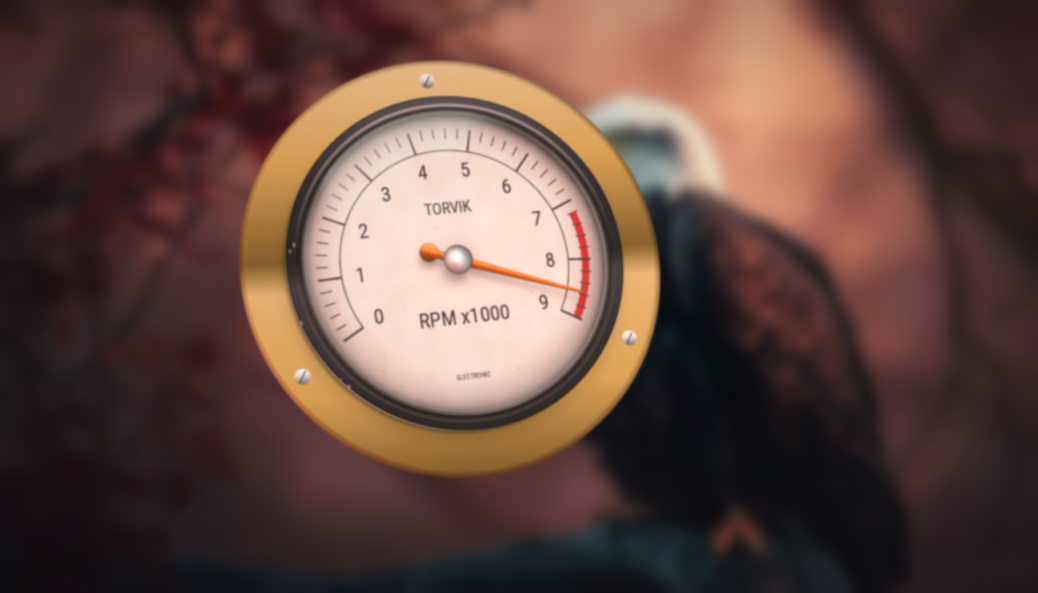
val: 8600 rpm
